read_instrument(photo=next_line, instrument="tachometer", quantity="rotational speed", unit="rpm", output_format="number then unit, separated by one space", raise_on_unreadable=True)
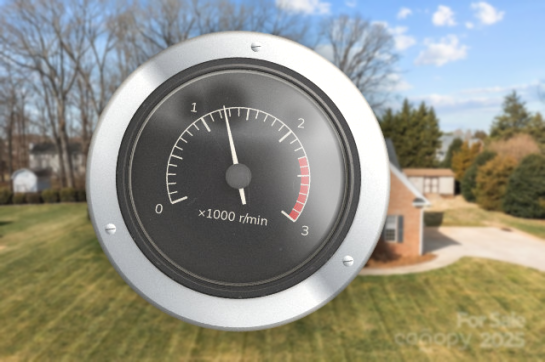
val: 1250 rpm
